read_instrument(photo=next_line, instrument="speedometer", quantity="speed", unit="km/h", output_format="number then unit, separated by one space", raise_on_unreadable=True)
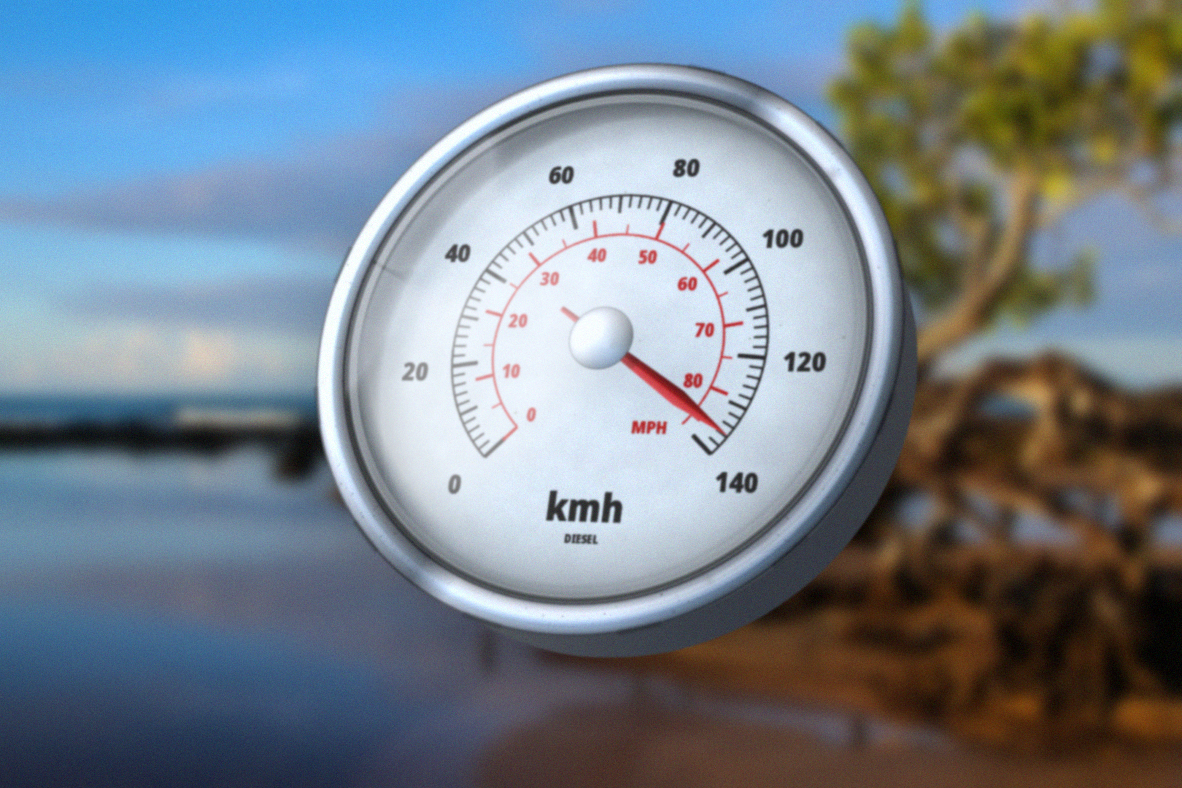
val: 136 km/h
